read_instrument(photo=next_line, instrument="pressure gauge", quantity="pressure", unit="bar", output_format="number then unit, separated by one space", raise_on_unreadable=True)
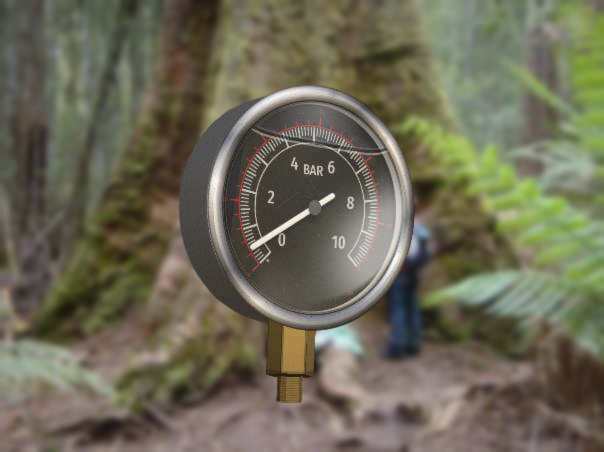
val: 0.5 bar
